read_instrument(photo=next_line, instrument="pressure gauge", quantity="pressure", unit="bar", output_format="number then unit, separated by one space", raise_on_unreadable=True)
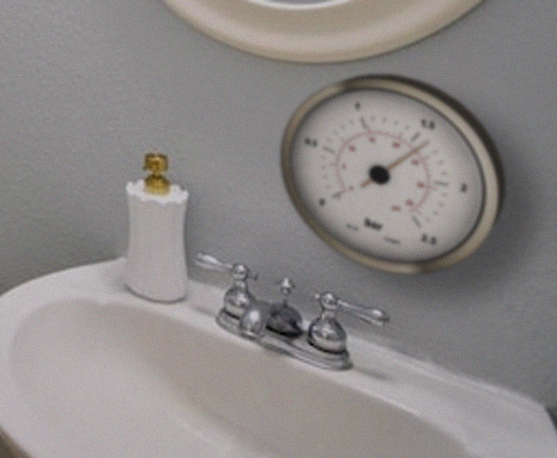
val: 1.6 bar
